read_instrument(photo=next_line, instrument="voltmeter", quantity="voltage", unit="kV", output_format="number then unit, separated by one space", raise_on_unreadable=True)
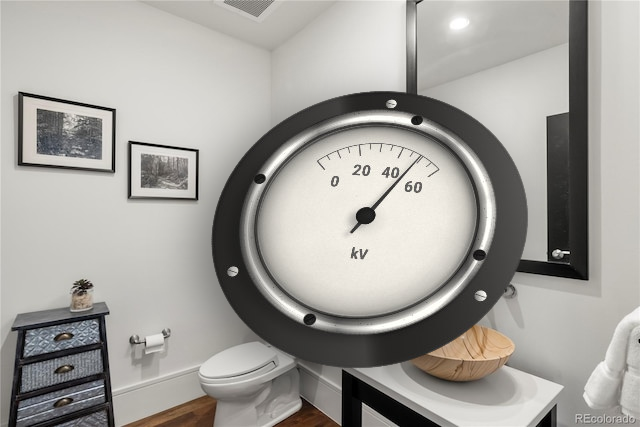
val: 50 kV
